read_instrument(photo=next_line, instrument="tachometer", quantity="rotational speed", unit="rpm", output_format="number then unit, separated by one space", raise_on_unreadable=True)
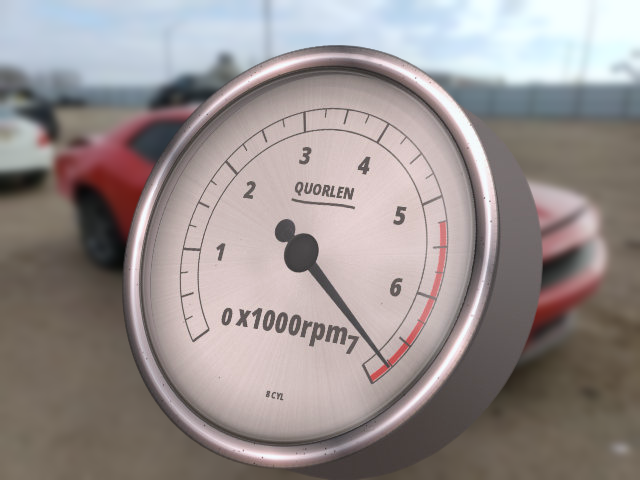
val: 6750 rpm
